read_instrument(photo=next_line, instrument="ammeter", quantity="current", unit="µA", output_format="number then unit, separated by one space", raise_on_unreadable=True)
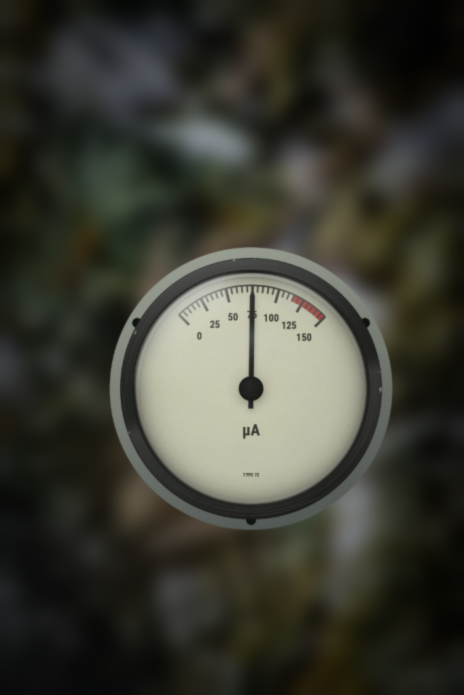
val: 75 µA
